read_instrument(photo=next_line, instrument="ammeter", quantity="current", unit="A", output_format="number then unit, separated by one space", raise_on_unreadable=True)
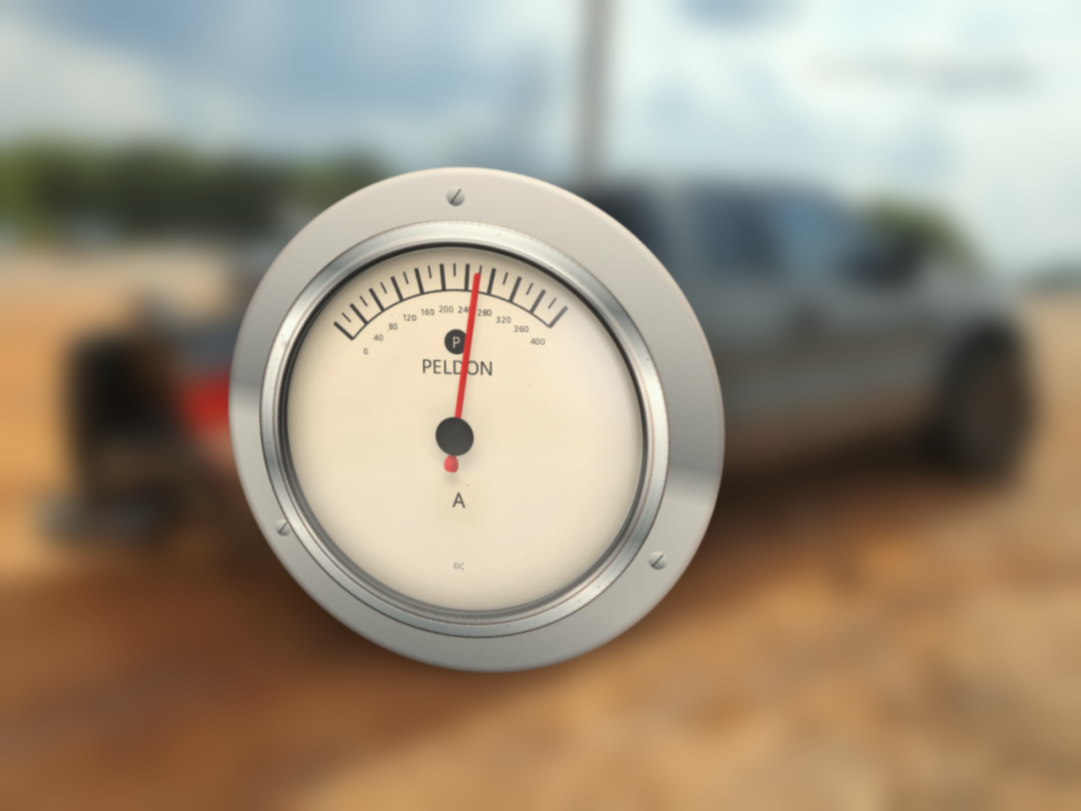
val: 260 A
